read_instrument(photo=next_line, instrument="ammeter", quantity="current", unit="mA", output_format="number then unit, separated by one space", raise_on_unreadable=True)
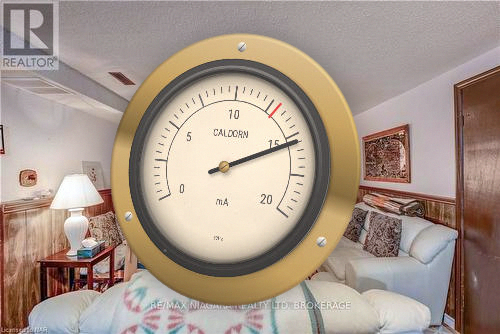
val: 15.5 mA
